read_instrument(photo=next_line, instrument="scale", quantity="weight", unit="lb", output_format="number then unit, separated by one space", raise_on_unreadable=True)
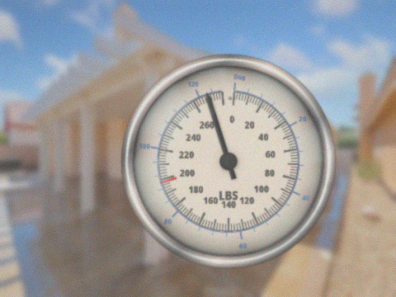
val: 270 lb
